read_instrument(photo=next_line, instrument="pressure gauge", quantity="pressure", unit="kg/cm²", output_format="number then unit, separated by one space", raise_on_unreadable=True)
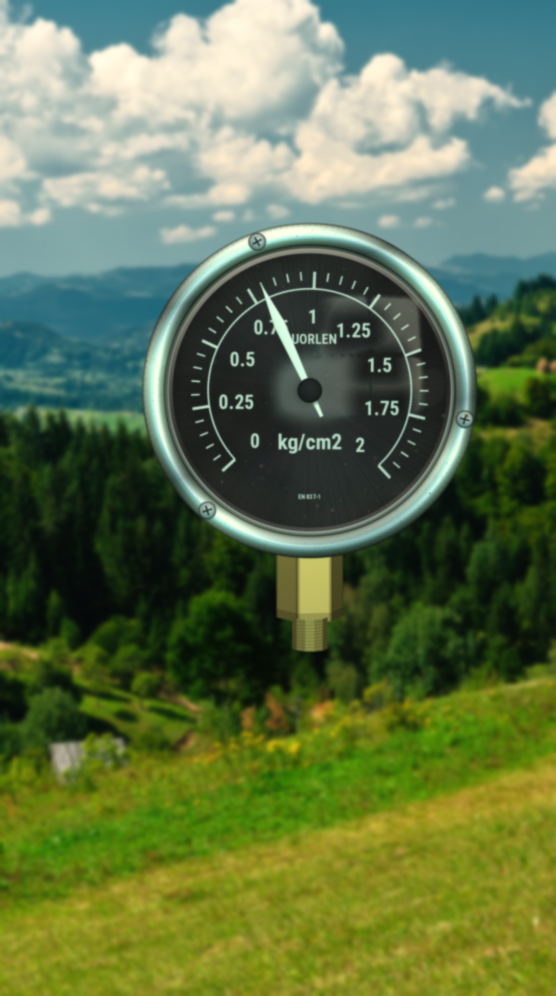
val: 0.8 kg/cm²
